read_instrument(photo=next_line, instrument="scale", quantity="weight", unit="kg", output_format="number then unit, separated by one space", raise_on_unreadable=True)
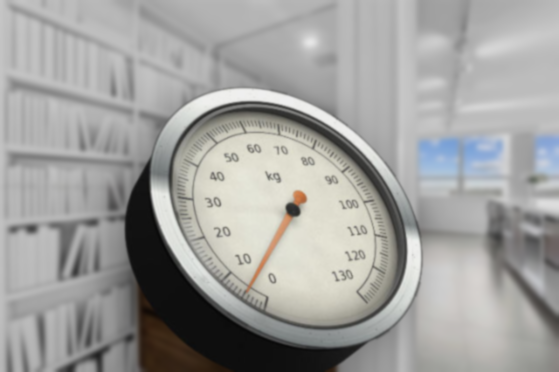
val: 5 kg
